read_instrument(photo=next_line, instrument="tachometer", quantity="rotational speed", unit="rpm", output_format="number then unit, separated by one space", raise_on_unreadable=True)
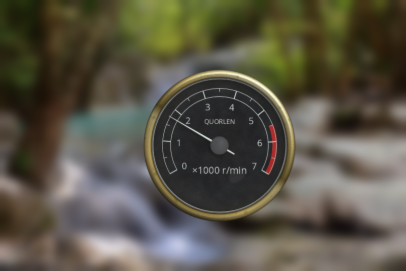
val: 1750 rpm
